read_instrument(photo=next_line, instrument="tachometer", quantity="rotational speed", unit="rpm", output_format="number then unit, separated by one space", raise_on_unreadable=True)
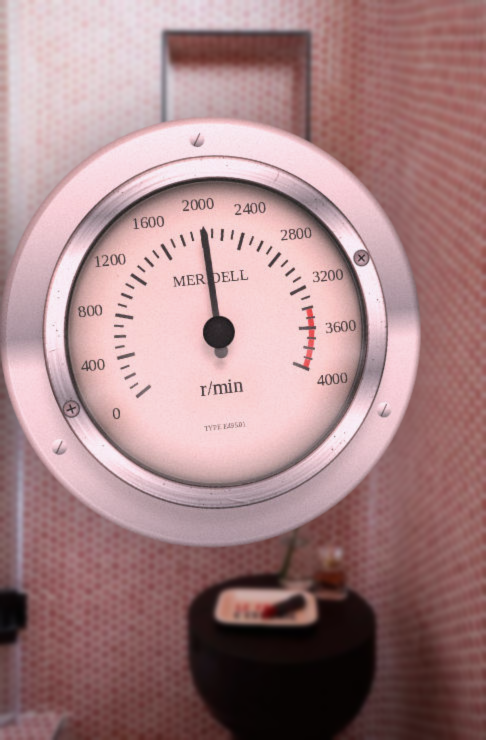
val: 2000 rpm
